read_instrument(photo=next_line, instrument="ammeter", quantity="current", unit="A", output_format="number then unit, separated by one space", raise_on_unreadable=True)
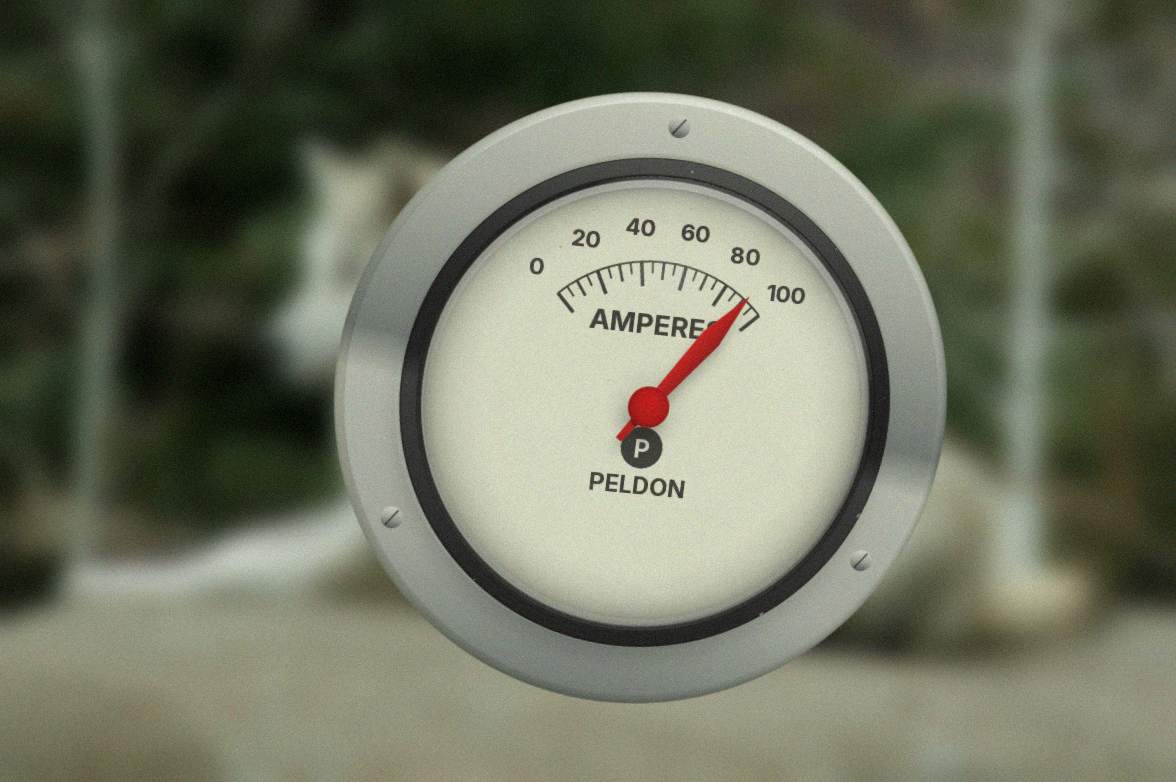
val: 90 A
